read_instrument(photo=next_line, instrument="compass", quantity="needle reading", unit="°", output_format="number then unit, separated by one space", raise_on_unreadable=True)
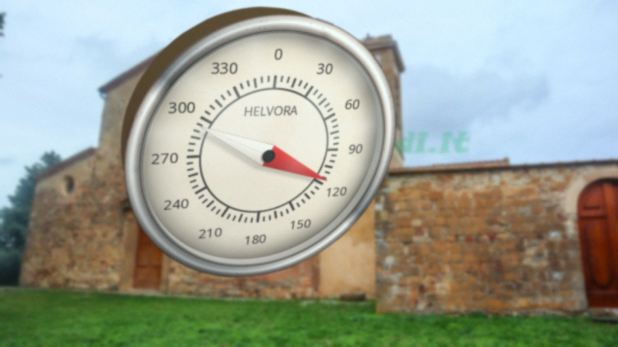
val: 115 °
